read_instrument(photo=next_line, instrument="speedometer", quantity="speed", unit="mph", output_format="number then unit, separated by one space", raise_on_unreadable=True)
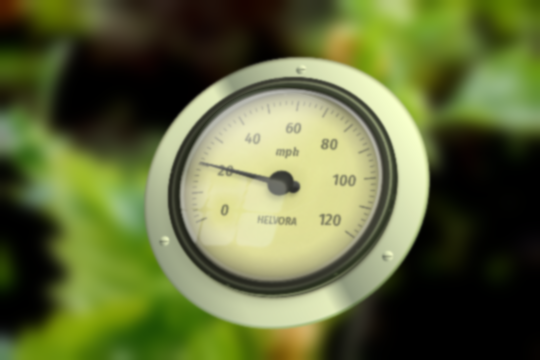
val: 20 mph
